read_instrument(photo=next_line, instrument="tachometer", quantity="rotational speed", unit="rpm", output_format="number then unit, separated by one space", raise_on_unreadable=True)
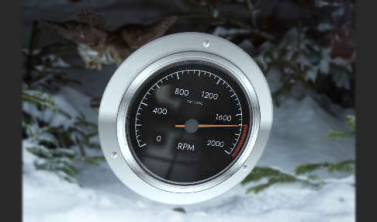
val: 1700 rpm
